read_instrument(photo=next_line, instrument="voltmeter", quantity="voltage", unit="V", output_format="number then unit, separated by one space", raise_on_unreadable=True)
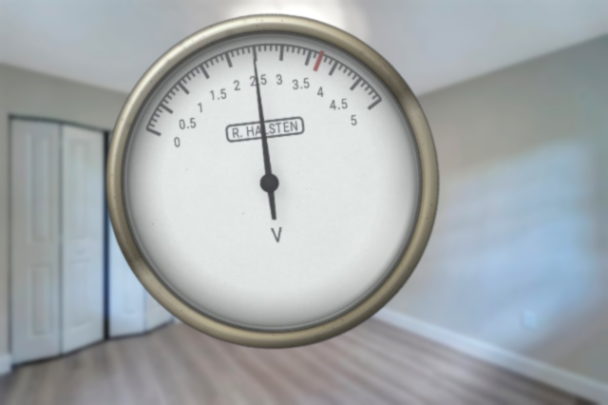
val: 2.5 V
